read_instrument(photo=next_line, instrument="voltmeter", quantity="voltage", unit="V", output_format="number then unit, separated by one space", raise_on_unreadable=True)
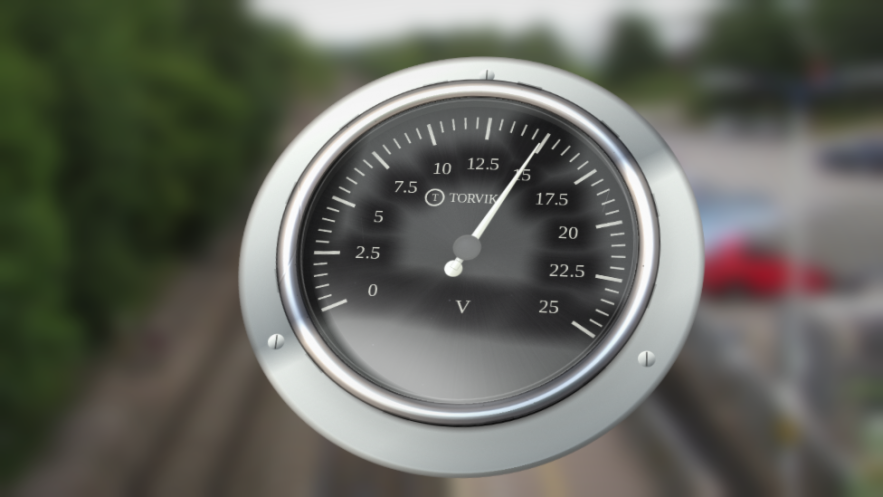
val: 15 V
